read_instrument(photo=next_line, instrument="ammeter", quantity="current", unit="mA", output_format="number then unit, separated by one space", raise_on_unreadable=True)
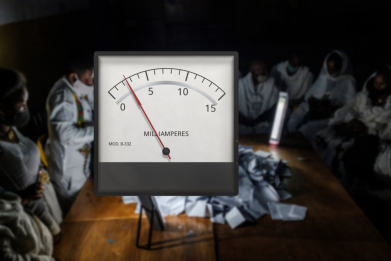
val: 2.5 mA
